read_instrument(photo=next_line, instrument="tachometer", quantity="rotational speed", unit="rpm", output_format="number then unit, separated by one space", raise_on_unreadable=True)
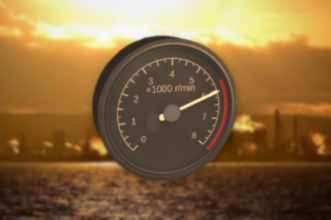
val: 6000 rpm
